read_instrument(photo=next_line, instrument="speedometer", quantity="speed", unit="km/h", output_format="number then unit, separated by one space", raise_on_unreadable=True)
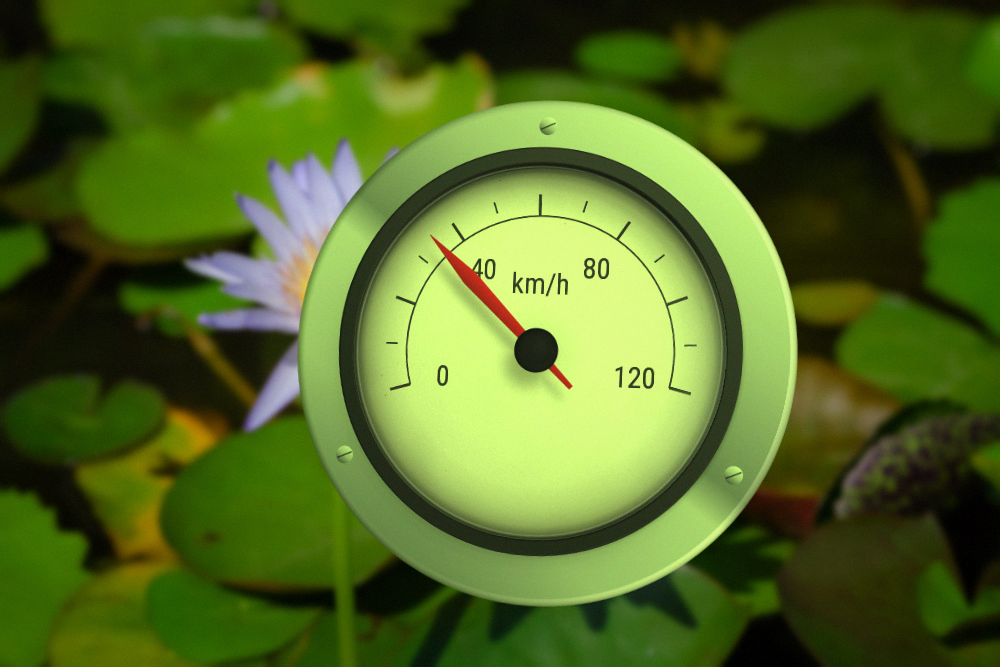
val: 35 km/h
